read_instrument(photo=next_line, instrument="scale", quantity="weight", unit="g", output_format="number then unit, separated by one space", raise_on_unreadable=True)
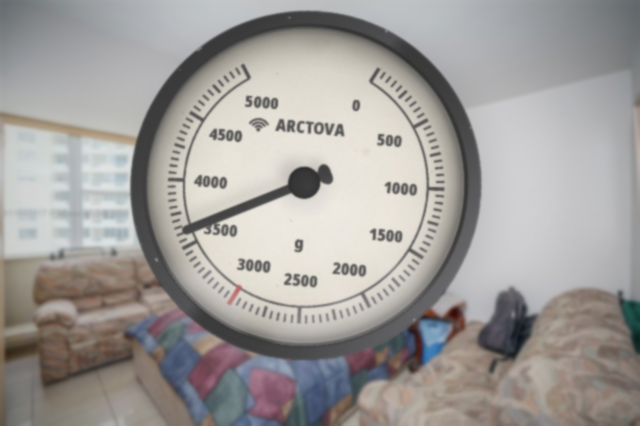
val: 3600 g
